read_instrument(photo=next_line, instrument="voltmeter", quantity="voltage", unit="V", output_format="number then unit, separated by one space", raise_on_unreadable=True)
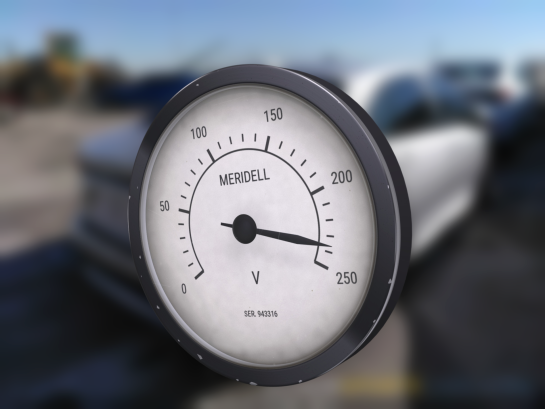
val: 235 V
